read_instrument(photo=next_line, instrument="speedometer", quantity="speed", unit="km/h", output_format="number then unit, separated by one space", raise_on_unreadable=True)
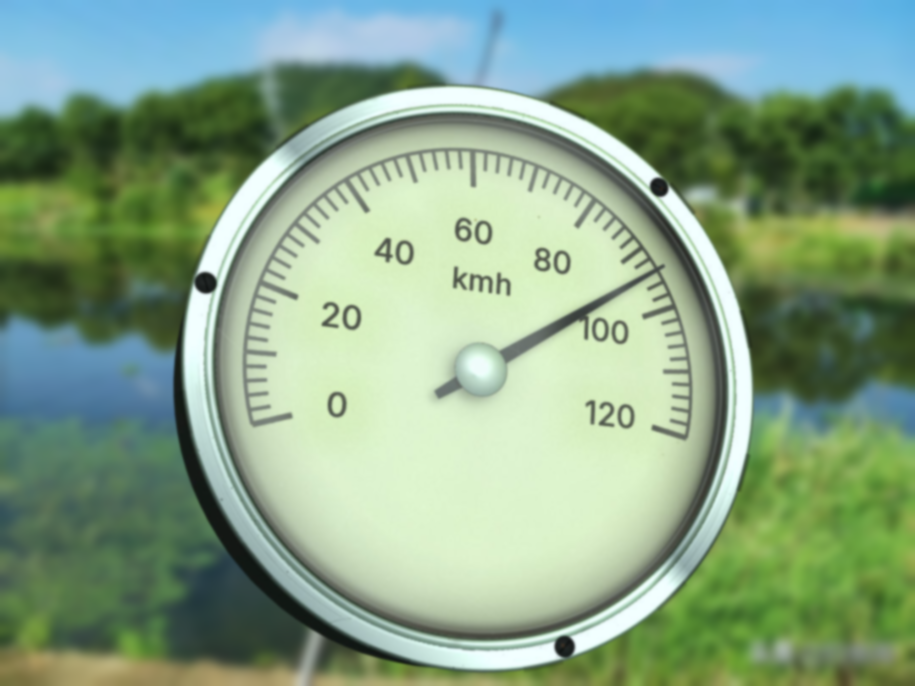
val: 94 km/h
